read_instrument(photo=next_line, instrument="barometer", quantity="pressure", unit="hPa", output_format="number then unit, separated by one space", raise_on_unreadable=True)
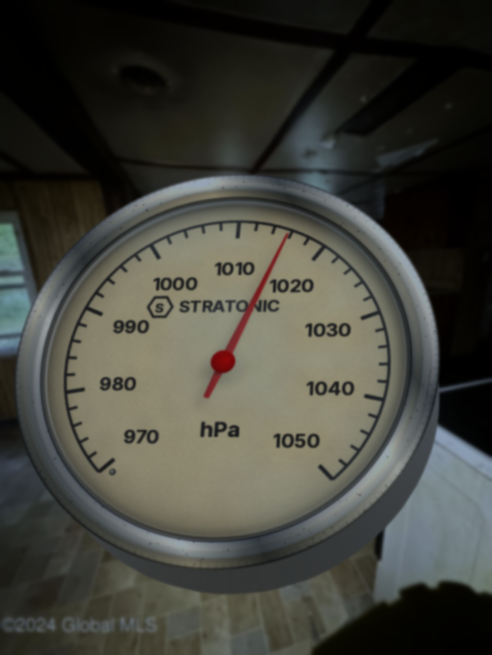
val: 1016 hPa
